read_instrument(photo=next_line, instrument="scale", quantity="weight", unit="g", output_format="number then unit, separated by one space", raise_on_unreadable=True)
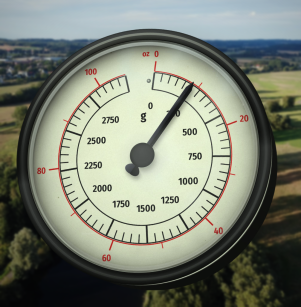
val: 250 g
